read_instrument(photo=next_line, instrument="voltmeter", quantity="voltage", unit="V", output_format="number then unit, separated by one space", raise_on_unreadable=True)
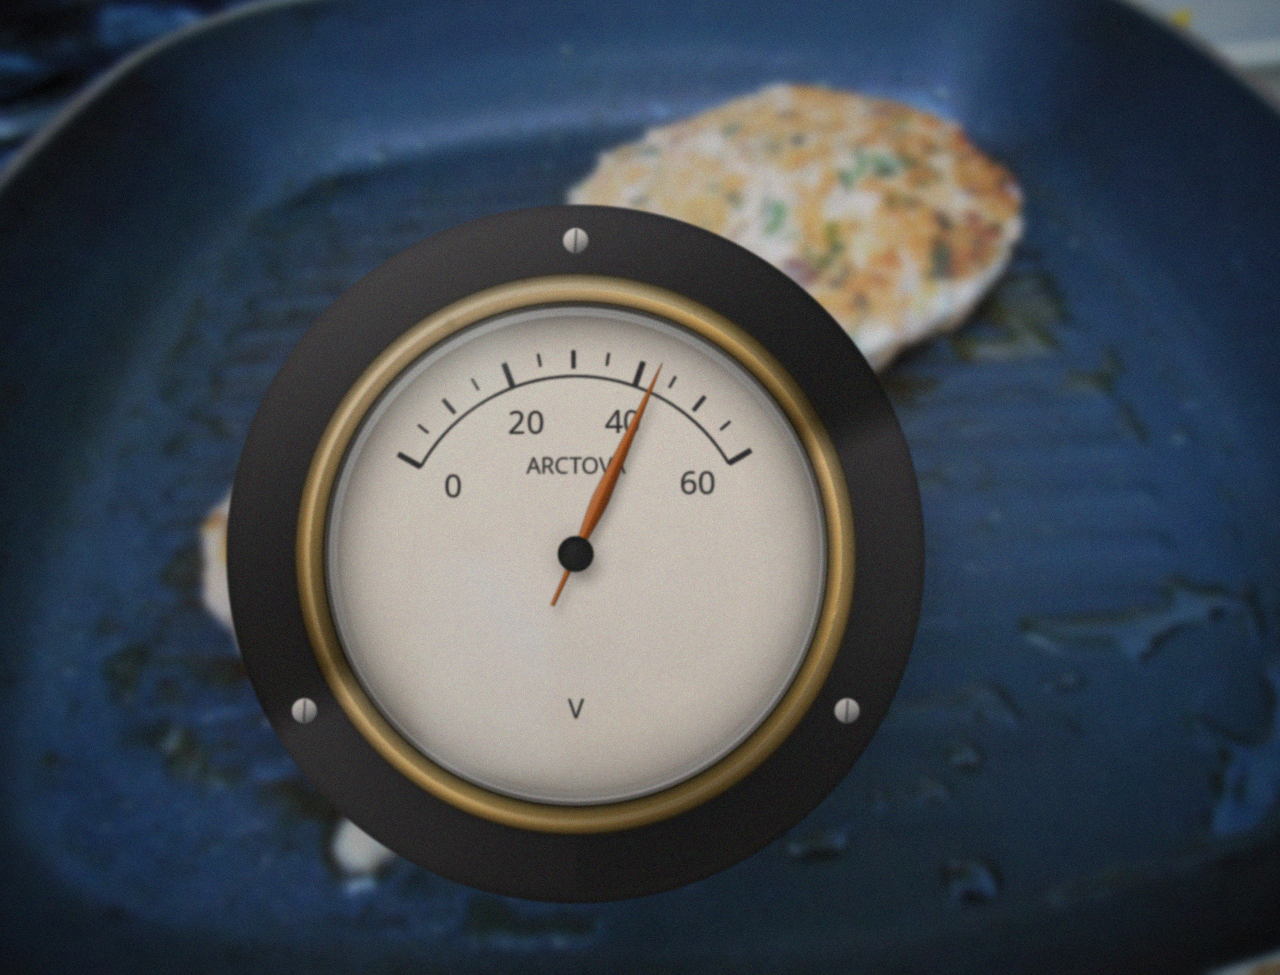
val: 42.5 V
